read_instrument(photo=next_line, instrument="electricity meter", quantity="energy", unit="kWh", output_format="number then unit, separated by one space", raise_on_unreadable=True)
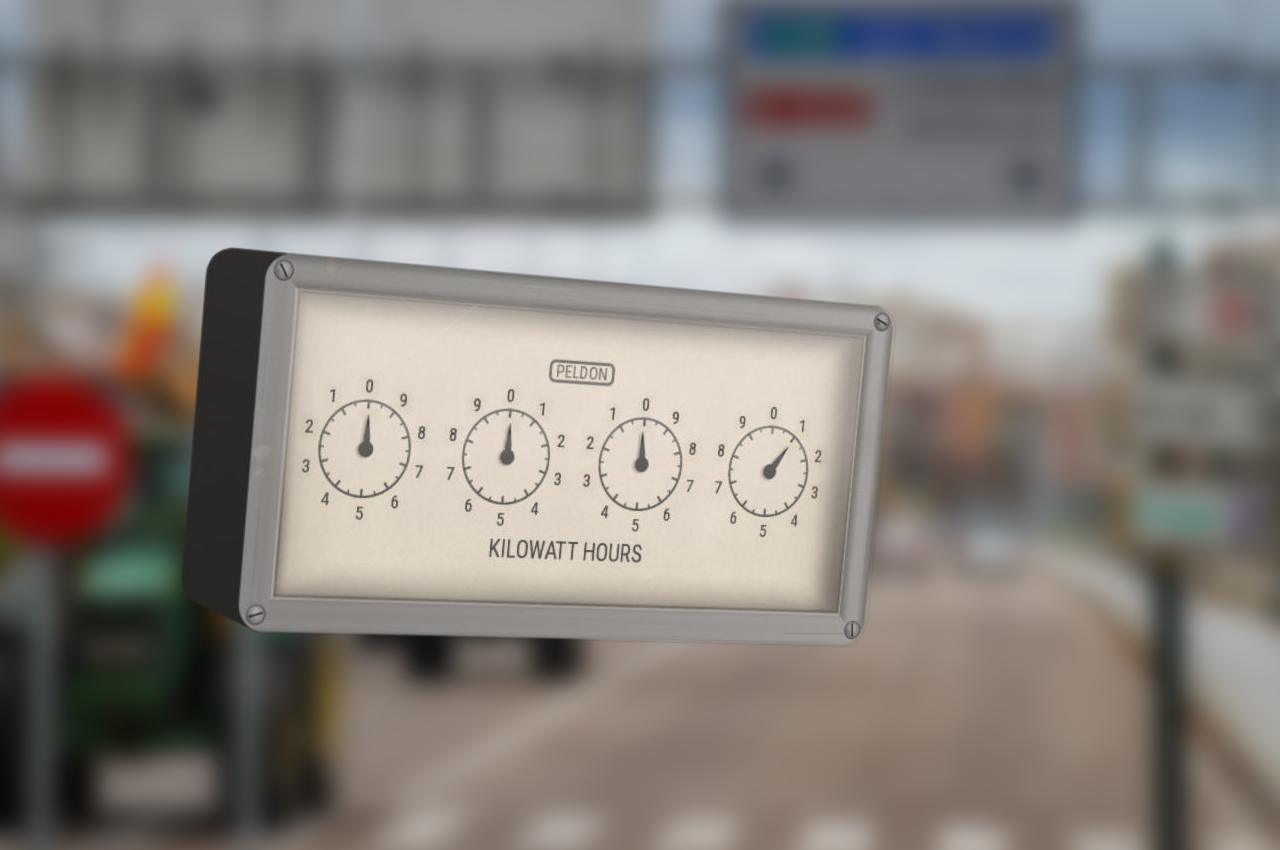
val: 1 kWh
